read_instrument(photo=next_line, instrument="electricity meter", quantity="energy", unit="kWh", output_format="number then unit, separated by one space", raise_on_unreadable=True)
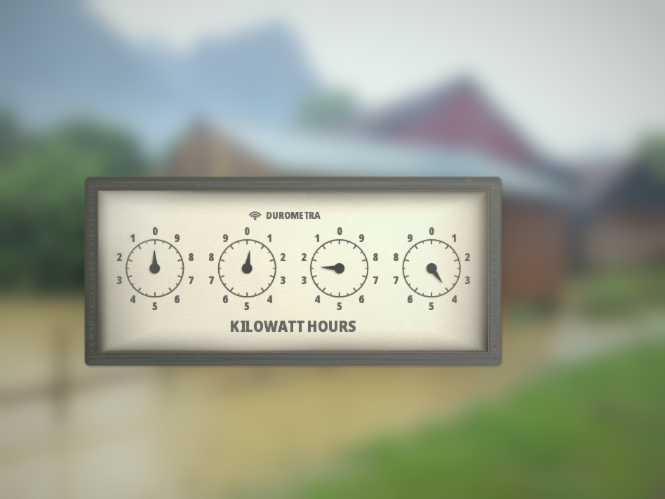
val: 24 kWh
